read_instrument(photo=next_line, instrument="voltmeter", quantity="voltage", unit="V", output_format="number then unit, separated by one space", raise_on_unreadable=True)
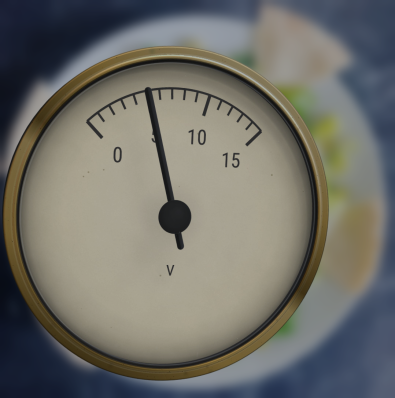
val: 5 V
